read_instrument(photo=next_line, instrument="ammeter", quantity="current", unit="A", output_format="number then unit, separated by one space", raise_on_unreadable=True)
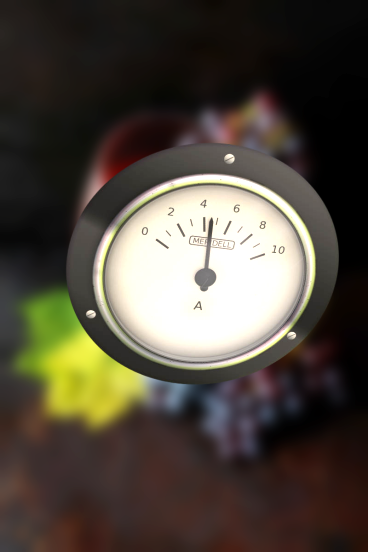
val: 4.5 A
